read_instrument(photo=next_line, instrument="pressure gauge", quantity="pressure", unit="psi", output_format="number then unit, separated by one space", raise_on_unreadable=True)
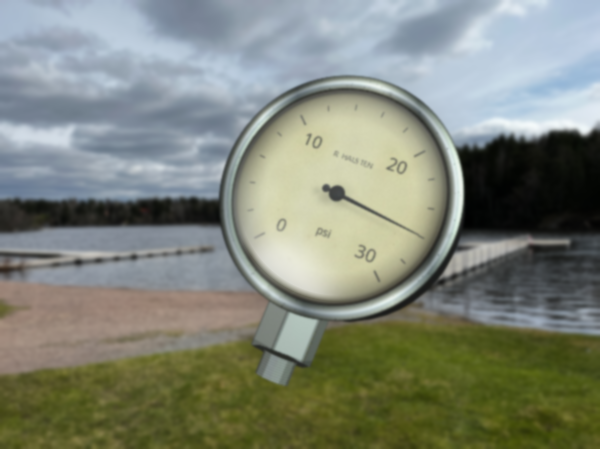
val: 26 psi
